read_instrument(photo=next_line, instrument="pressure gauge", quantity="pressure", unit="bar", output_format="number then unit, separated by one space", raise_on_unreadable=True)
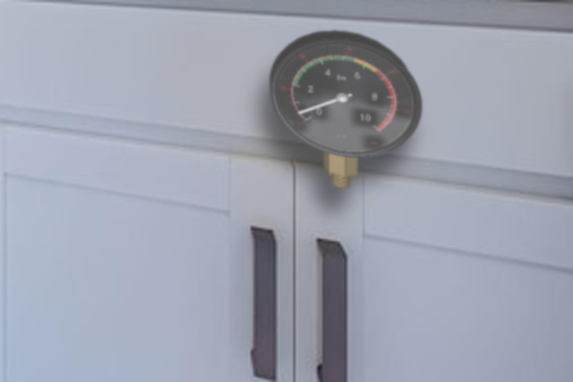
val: 0.5 bar
